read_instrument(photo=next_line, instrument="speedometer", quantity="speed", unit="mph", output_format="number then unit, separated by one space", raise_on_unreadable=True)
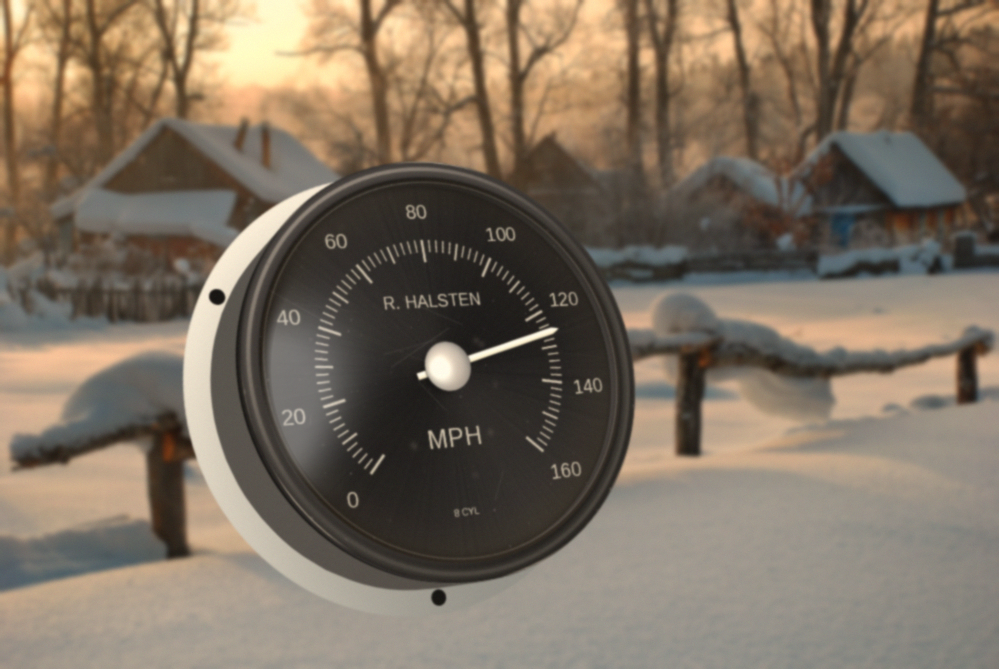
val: 126 mph
